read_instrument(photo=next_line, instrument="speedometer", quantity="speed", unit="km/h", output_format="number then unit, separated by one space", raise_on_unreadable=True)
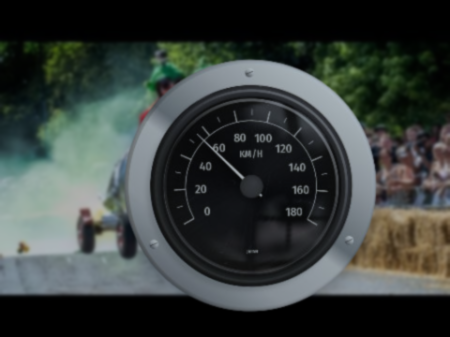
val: 55 km/h
